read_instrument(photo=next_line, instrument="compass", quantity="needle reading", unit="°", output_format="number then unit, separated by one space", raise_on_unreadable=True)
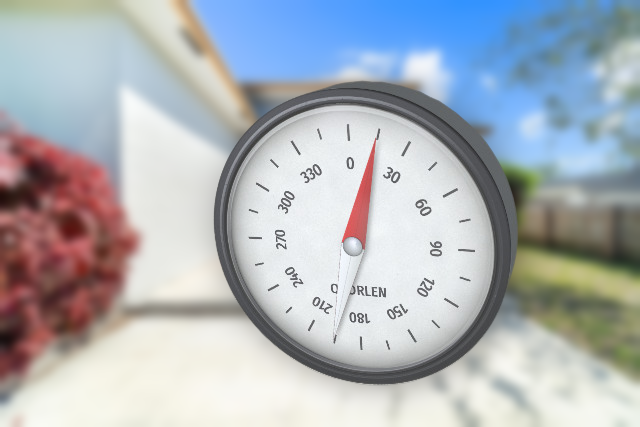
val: 15 °
